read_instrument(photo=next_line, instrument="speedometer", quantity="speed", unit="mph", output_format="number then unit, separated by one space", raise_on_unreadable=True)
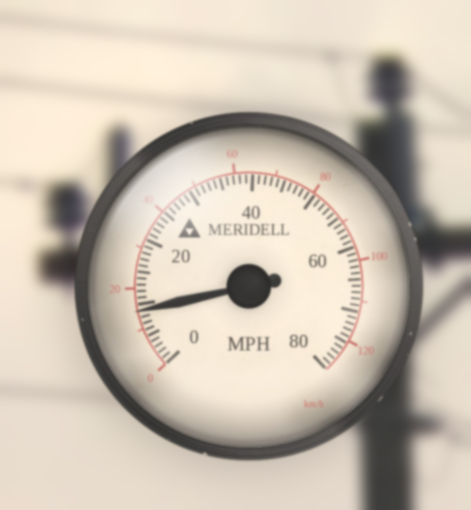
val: 9 mph
